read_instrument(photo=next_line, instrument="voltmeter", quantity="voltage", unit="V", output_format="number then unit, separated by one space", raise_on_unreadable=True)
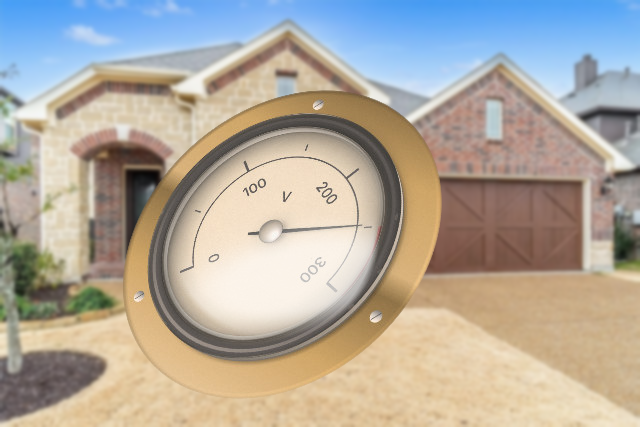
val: 250 V
